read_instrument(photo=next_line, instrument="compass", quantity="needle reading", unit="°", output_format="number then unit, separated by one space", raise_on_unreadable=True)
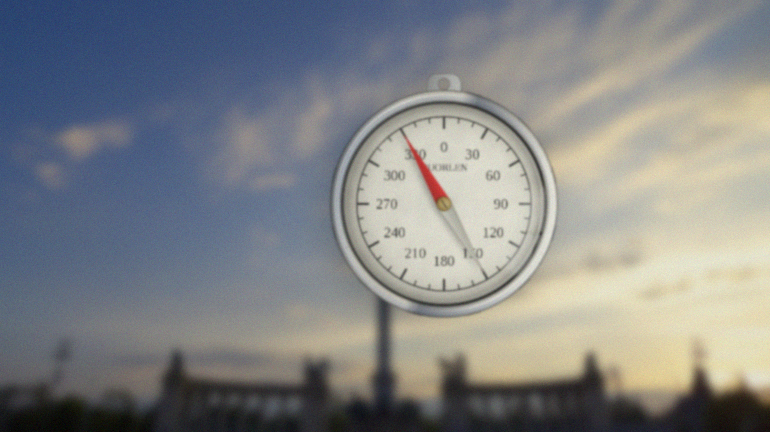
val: 330 °
